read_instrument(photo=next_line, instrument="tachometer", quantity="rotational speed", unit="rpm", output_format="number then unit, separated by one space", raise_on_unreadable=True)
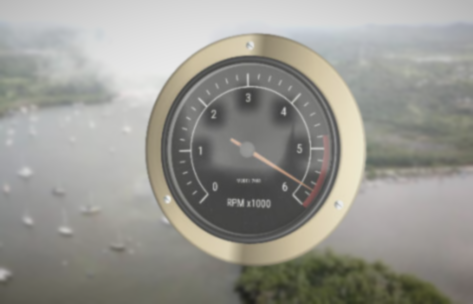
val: 5700 rpm
